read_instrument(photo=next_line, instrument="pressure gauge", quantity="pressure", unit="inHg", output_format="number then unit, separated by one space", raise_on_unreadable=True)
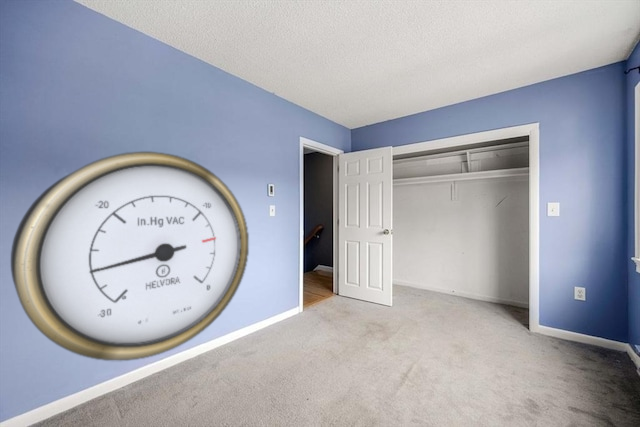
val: -26 inHg
